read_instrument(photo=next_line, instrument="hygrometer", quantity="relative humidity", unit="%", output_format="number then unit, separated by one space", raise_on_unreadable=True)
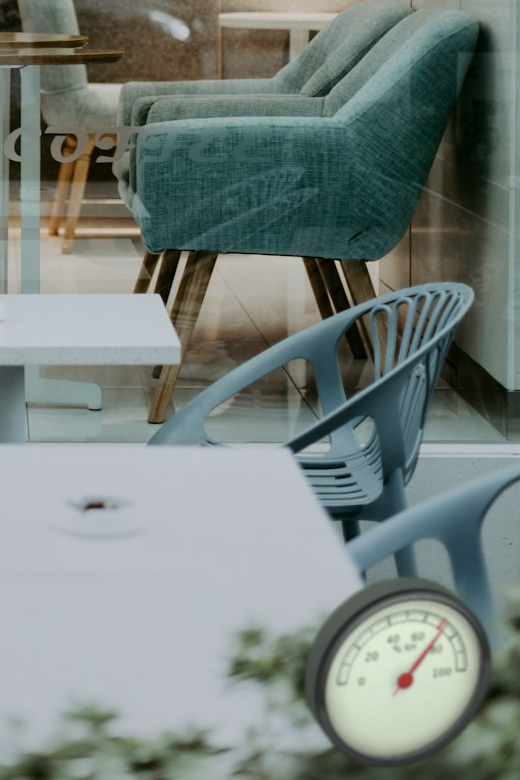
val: 70 %
